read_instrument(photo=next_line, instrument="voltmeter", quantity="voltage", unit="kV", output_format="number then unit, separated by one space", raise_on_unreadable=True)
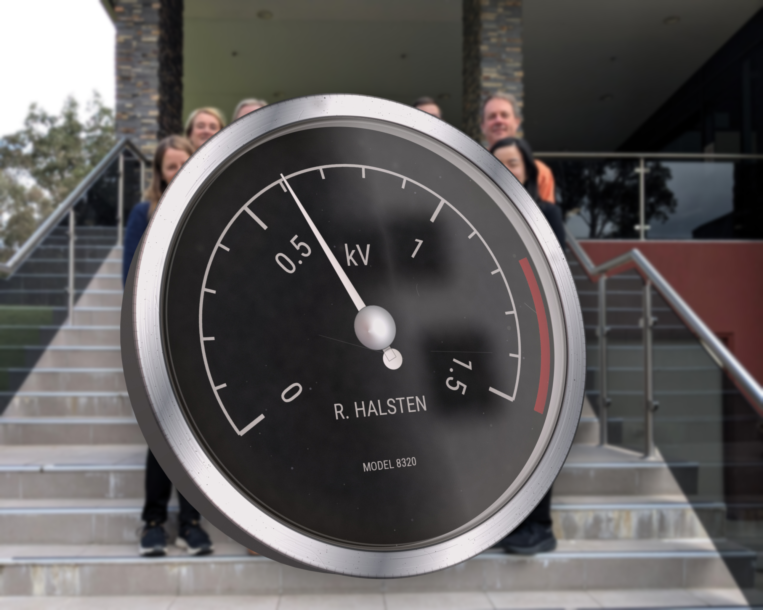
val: 0.6 kV
